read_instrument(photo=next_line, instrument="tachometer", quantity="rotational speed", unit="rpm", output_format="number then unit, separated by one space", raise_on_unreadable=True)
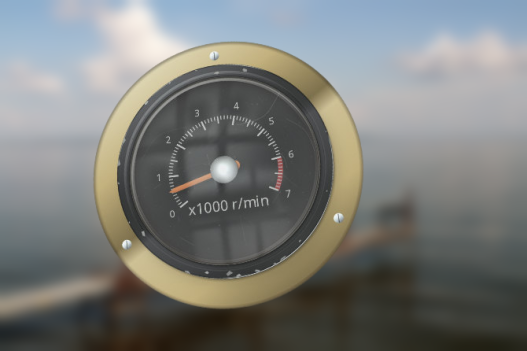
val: 500 rpm
